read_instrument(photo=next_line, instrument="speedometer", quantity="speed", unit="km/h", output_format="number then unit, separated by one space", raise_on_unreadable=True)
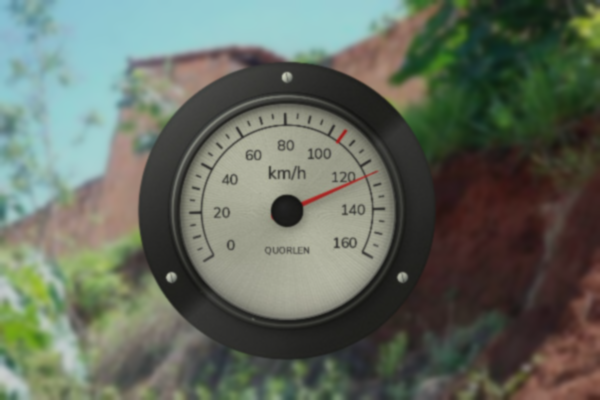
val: 125 km/h
